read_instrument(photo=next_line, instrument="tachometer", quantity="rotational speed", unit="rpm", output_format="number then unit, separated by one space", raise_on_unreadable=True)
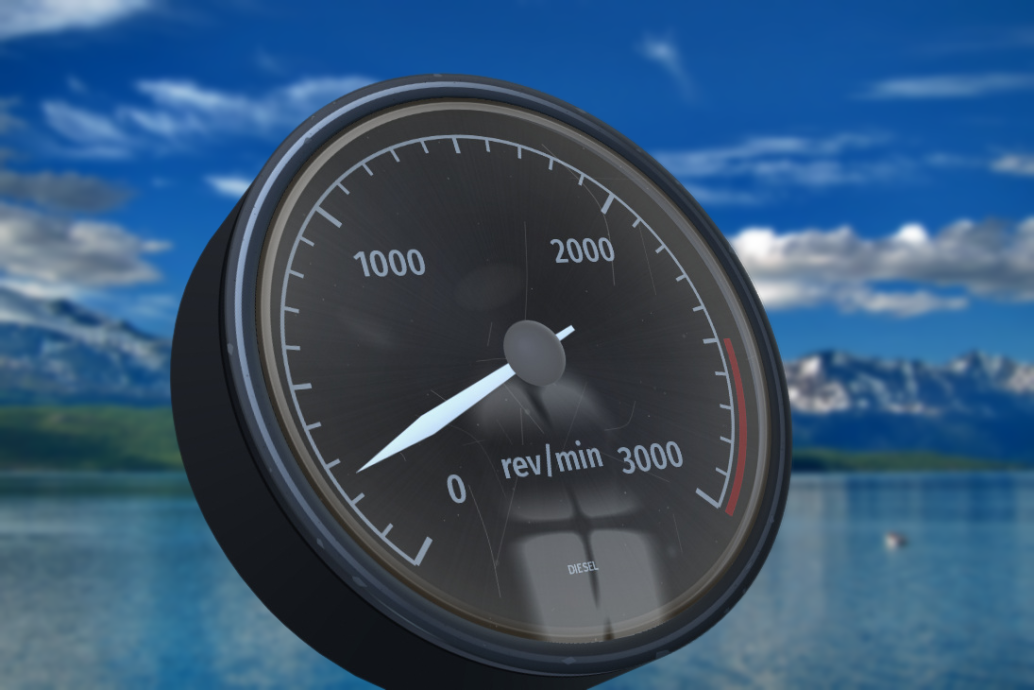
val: 250 rpm
